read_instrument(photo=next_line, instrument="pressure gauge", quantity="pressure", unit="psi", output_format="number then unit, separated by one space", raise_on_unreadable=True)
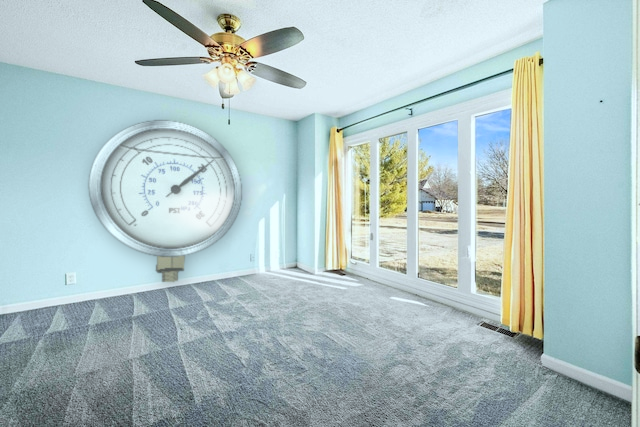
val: 20 psi
